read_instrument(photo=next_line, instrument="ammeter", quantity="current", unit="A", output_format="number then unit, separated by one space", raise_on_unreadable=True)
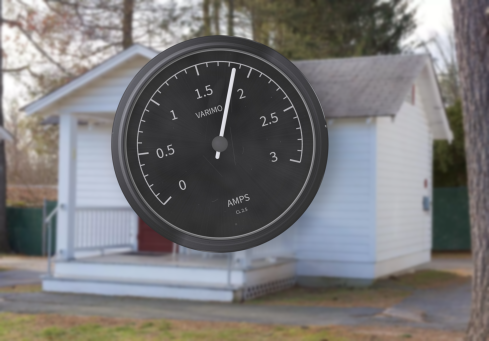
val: 1.85 A
